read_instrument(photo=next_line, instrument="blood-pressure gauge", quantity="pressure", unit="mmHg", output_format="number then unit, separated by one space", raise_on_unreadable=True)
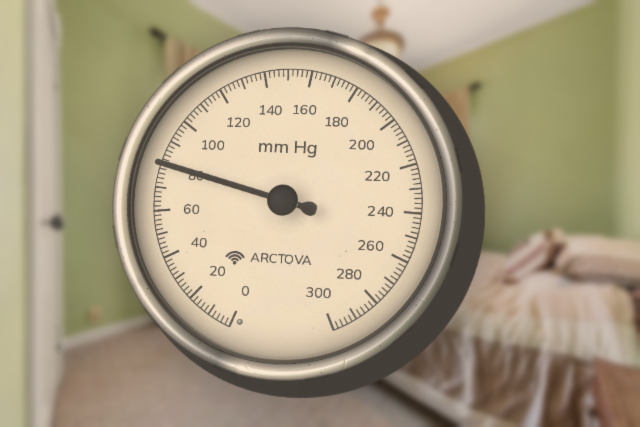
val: 80 mmHg
